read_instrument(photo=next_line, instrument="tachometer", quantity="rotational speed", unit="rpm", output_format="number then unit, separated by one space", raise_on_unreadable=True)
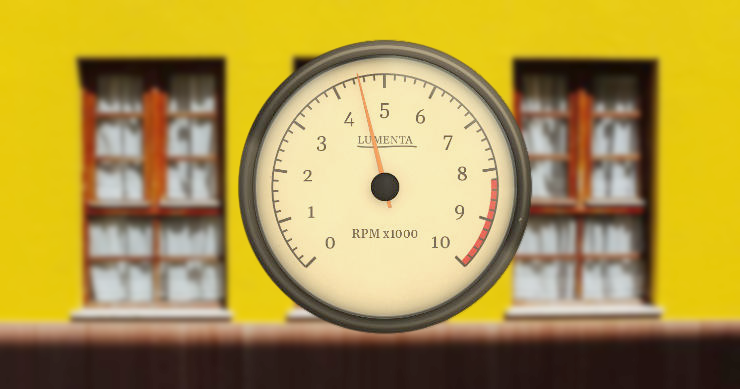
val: 4500 rpm
